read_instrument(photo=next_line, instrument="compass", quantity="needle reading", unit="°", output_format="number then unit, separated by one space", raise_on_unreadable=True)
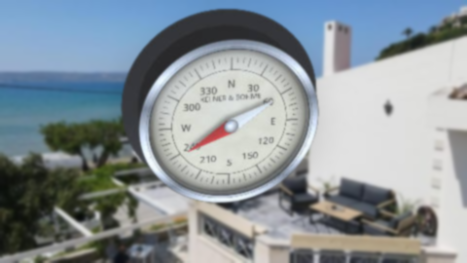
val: 240 °
